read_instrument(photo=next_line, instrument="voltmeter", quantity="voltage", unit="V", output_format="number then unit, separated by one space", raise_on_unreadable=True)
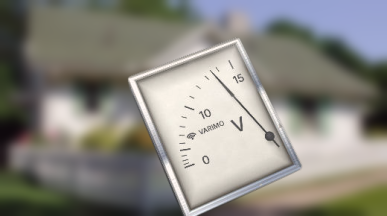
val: 13.5 V
